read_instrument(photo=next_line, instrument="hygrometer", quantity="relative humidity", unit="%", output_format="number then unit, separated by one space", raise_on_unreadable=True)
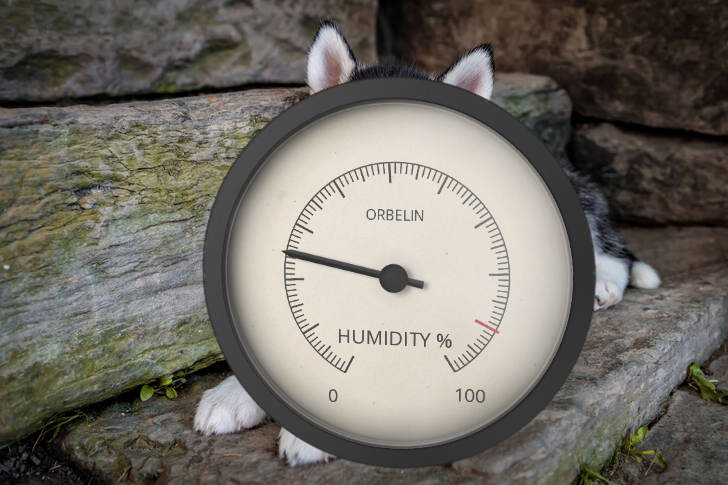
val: 25 %
